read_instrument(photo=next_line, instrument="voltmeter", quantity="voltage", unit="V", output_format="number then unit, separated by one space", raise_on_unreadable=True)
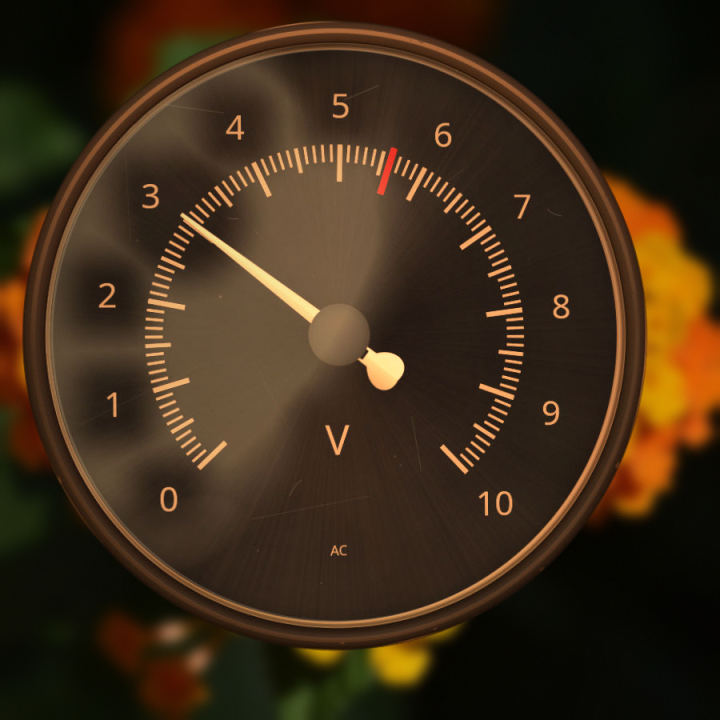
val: 3 V
